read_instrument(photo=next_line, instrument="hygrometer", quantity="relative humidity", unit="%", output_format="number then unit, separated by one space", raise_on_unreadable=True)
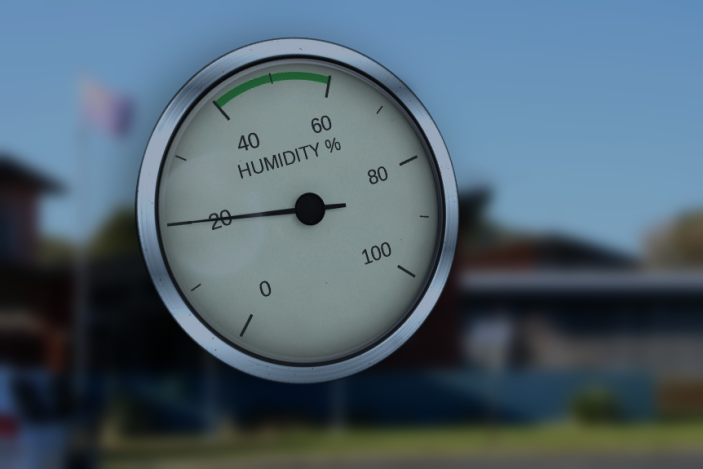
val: 20 %
